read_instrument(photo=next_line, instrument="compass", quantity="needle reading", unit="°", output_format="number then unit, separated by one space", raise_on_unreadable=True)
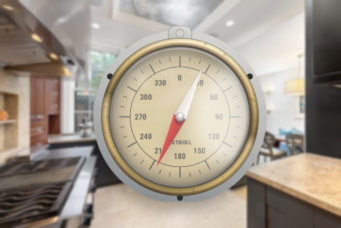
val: 205 °
